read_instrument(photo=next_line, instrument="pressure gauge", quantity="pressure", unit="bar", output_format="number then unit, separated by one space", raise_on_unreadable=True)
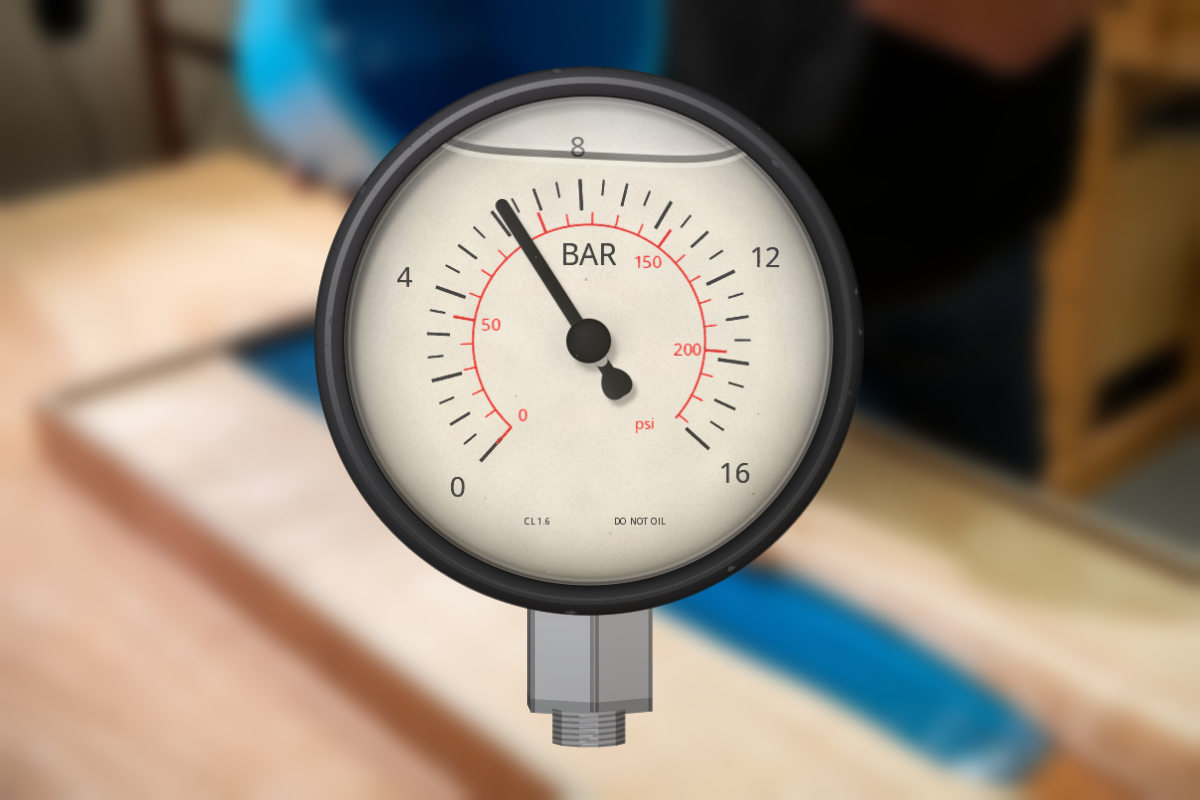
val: 6.25 bar
